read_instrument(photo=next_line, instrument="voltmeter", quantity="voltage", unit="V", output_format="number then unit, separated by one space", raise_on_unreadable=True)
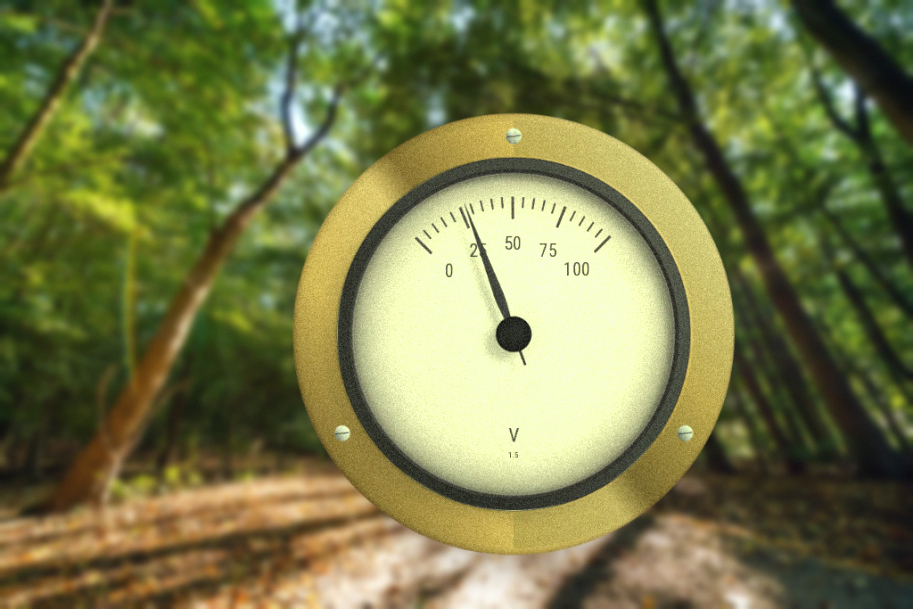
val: 27.5 V
